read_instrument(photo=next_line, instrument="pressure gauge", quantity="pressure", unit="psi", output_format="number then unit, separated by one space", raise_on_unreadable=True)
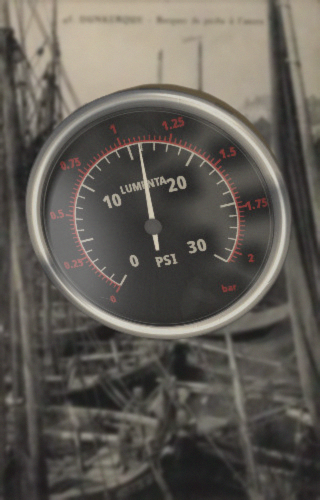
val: 16 psi
